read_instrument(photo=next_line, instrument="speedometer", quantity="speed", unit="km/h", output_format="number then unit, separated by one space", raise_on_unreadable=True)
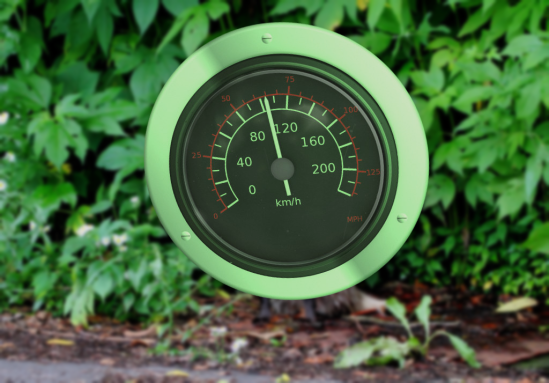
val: 105 km/h
